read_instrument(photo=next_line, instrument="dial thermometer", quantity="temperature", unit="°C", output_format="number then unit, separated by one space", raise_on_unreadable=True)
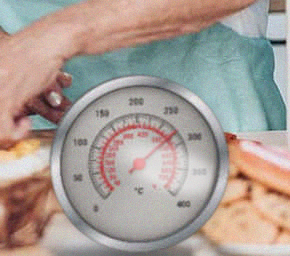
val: 275 °C
